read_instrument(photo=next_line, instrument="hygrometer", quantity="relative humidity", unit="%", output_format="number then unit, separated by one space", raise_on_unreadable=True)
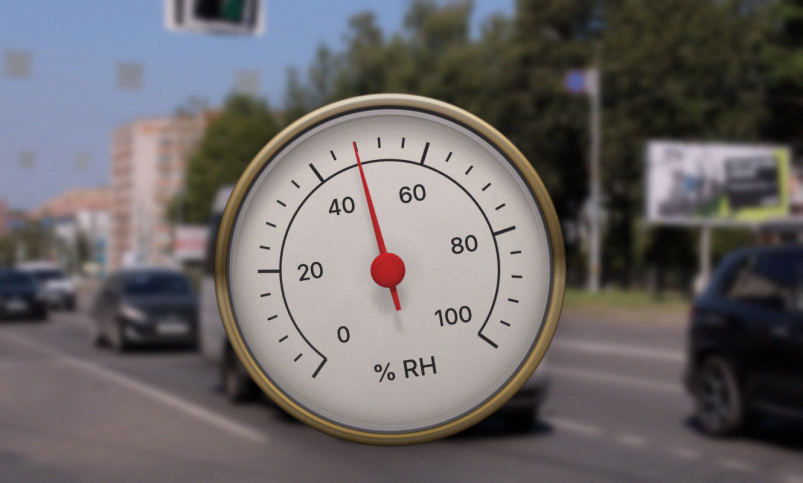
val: 48 %
